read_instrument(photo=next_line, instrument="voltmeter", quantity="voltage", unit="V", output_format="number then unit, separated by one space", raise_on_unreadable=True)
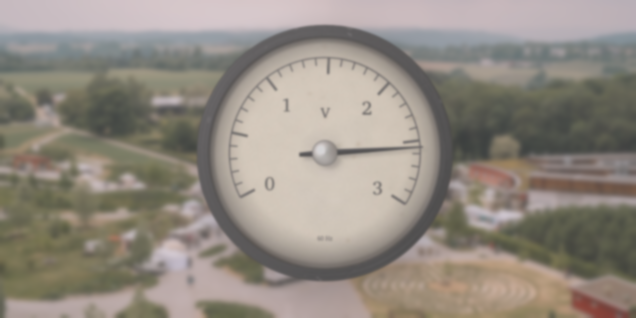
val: 2.55 V
